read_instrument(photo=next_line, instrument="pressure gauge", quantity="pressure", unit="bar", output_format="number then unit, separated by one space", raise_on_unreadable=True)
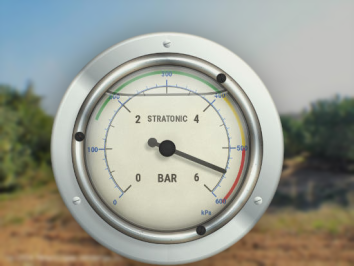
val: 5.5 bar
